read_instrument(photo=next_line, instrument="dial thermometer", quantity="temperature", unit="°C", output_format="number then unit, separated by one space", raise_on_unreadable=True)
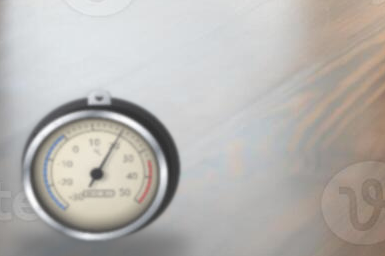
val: 20 °C
